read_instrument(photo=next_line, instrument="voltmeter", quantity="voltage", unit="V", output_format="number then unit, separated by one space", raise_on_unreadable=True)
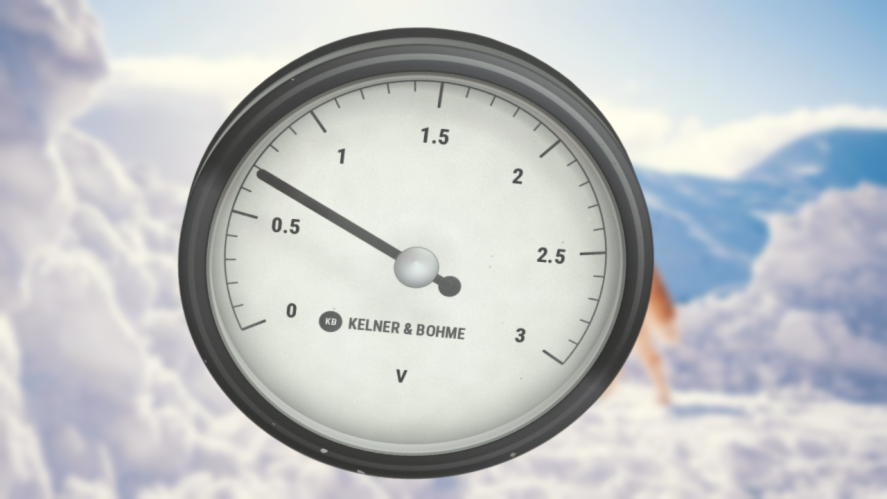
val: 0.7 V
